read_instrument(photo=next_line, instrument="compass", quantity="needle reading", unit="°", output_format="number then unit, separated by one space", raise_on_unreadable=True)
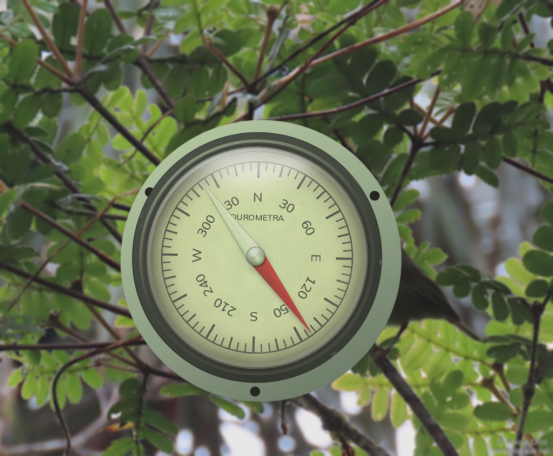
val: 142.5 °
